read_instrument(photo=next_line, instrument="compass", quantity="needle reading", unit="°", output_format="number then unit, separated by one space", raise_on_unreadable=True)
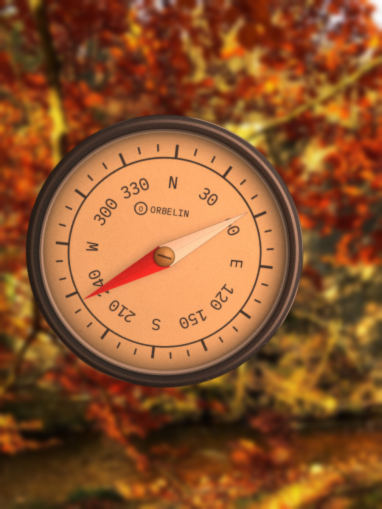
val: 235 °
